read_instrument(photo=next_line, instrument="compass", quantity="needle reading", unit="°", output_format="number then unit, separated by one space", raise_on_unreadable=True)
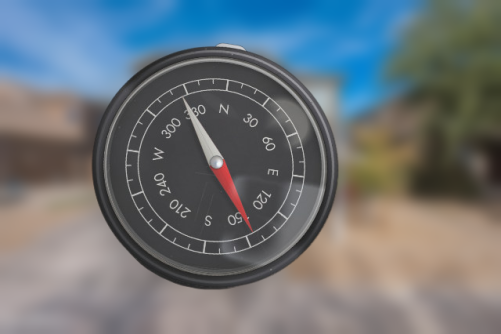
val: 145 °
